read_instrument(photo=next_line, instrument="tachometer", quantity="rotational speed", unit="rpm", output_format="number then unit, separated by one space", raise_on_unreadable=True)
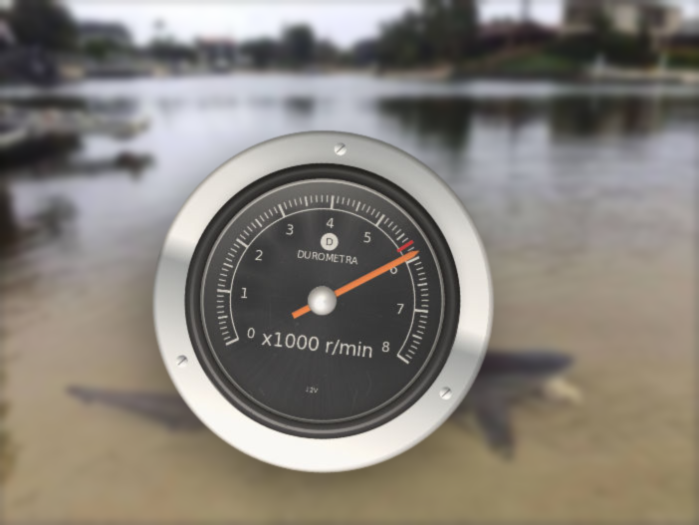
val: 5900 rpm
